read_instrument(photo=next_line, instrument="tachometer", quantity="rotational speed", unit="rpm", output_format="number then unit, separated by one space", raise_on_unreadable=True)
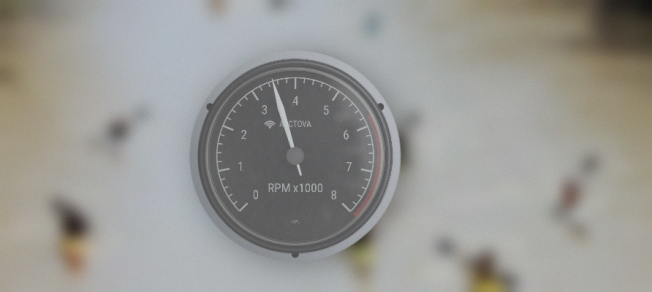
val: 3500 rpm
